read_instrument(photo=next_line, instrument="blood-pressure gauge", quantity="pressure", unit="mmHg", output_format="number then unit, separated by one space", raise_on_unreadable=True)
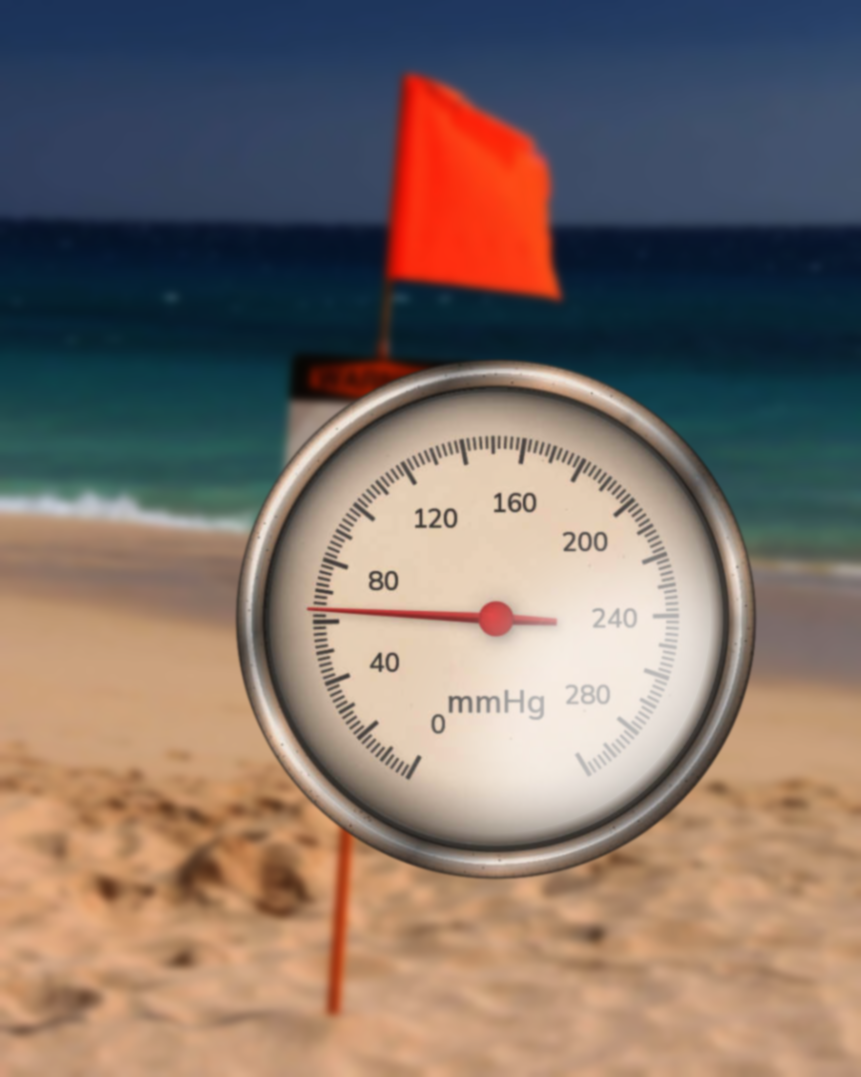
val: 64 mmHg
